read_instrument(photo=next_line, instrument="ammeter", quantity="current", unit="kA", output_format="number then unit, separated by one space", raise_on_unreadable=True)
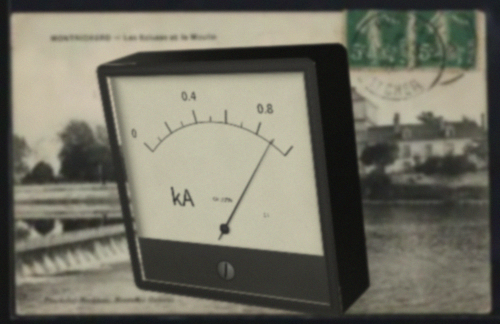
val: 0.9 kA
